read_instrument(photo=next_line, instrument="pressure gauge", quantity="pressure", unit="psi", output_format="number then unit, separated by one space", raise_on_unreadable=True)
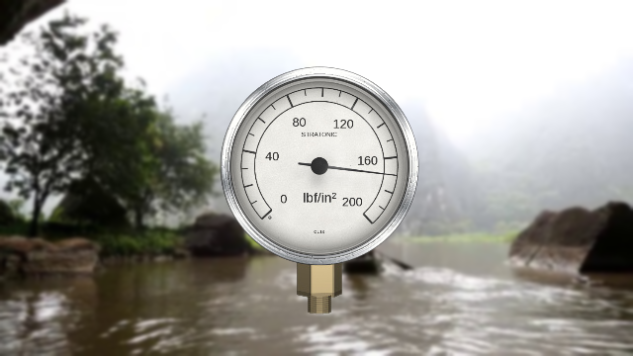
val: 170 psi
